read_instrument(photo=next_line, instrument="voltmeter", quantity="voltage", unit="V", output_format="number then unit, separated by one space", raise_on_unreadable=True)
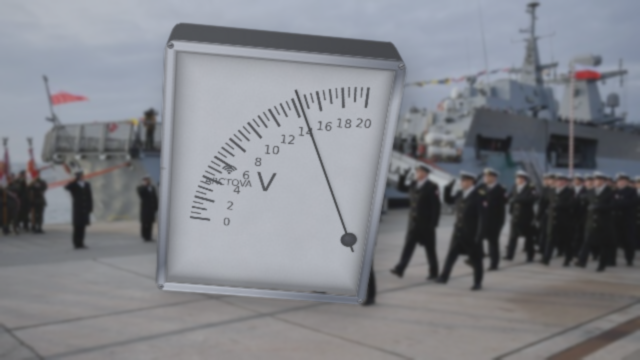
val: 14.5 V
